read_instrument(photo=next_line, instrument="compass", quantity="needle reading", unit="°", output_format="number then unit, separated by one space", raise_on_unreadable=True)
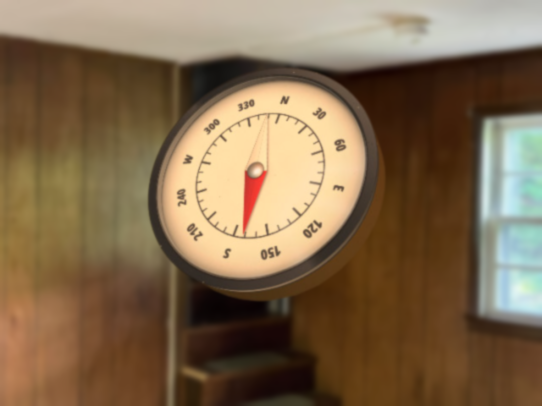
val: 170 °
